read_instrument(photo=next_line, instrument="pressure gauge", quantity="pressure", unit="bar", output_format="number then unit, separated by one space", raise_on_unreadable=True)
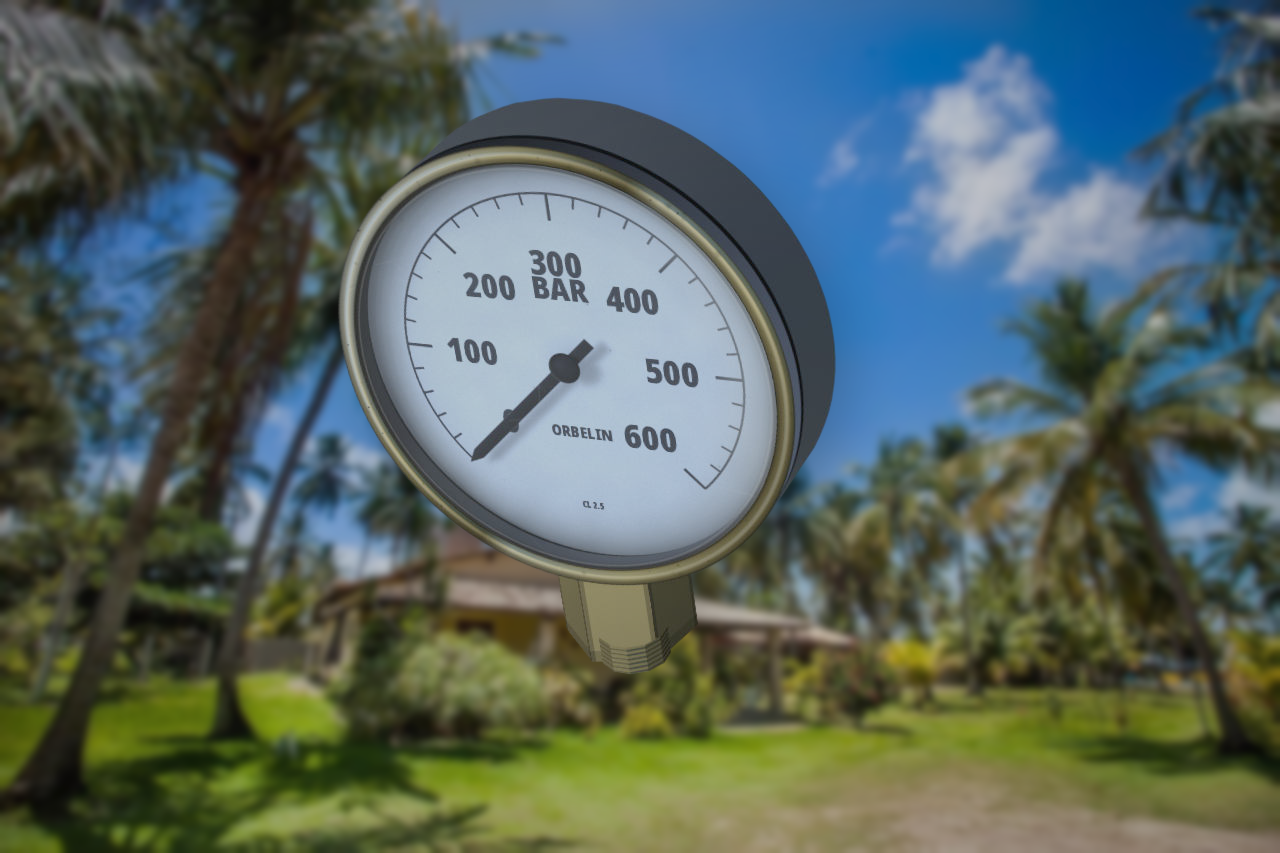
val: 0 bar
